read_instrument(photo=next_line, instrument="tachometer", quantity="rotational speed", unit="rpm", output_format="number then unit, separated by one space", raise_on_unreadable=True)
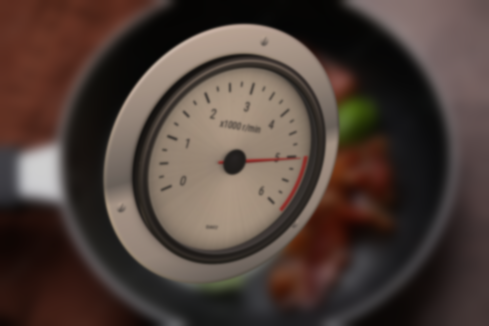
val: 5000 rpm
